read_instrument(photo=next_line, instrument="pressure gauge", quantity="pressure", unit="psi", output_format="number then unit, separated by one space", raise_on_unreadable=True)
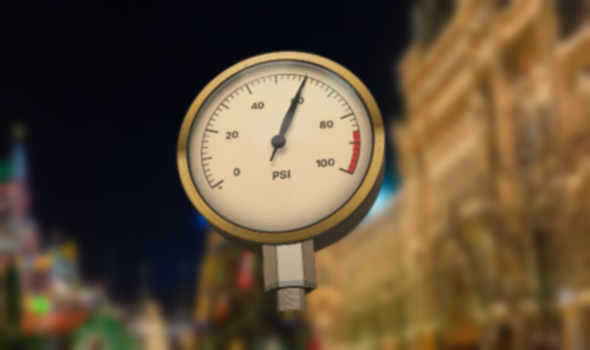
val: 60 psi
